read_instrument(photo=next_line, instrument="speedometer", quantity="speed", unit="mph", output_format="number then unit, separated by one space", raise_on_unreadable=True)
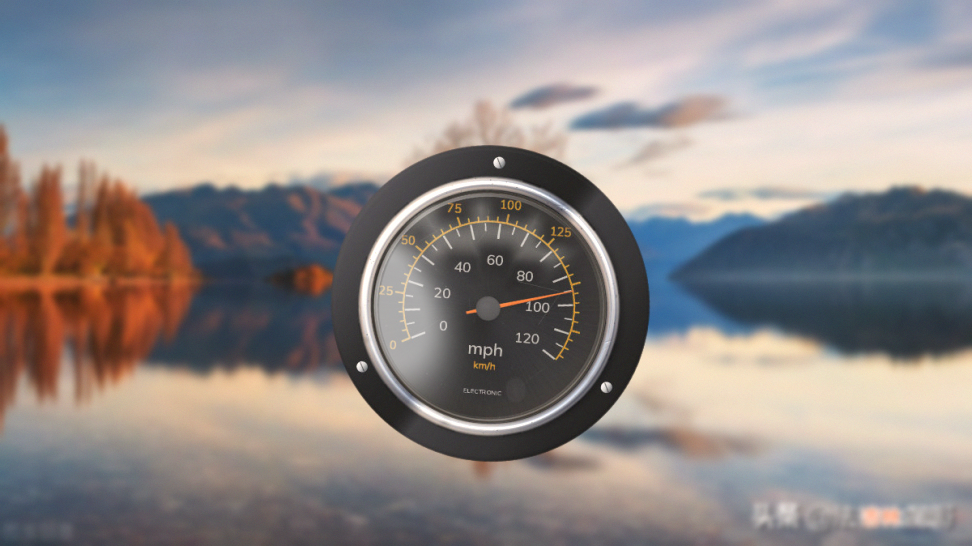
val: 95 mph
